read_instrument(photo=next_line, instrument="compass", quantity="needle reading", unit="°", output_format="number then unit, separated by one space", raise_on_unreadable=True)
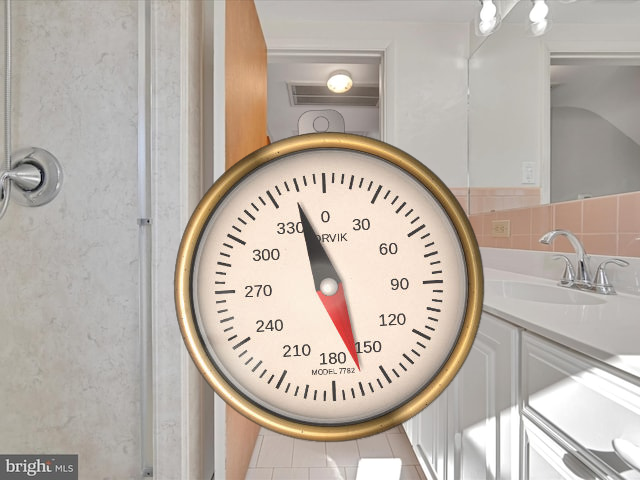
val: 162.5 °
